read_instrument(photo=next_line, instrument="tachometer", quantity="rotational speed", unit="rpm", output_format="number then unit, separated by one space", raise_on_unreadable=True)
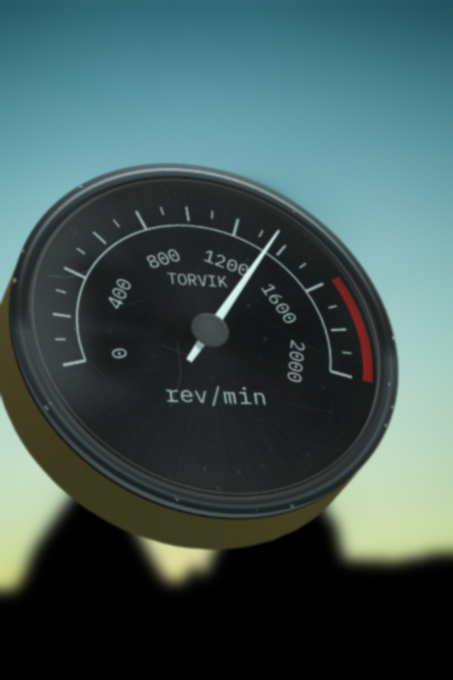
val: 1350 rpm
